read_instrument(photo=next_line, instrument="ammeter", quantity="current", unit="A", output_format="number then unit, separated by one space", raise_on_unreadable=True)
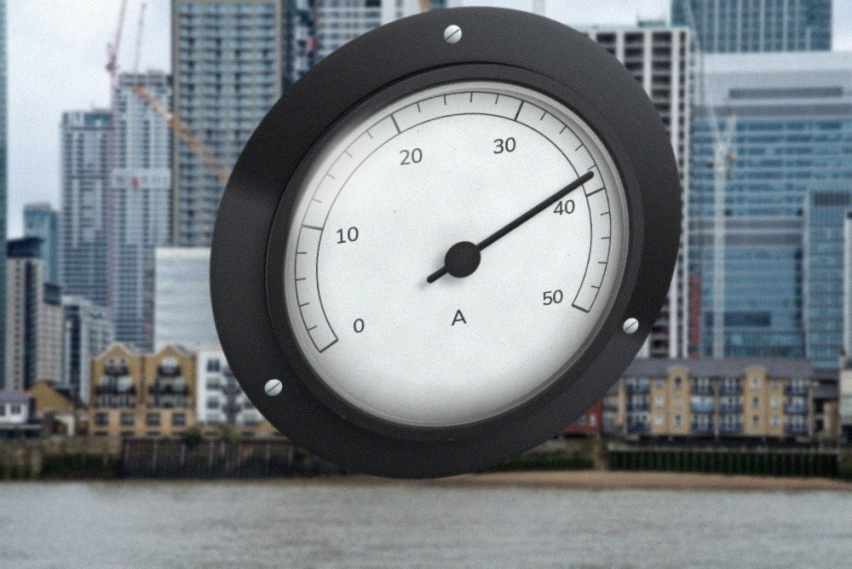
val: 38 A
